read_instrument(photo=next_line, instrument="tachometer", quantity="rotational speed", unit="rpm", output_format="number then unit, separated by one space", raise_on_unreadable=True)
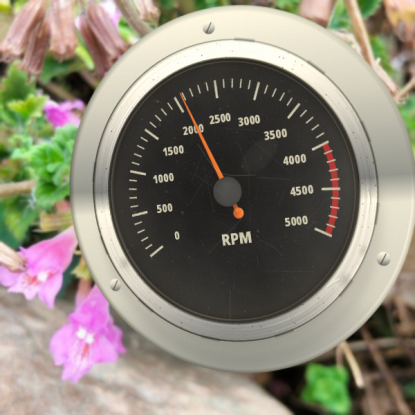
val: 2100 rpm
